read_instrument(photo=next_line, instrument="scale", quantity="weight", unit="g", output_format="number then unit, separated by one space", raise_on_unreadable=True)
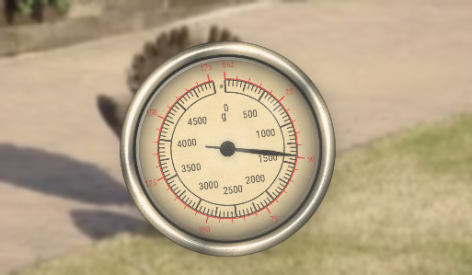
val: 1400 g
